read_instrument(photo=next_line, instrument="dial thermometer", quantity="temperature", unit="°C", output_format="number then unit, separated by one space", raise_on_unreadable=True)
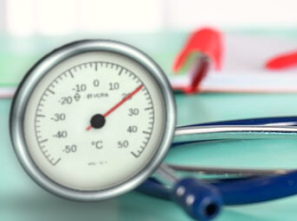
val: 20 °C
